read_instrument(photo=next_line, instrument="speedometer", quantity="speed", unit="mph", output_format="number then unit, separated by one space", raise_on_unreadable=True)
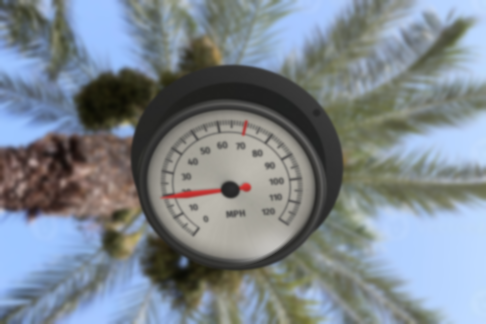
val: 20 mph
